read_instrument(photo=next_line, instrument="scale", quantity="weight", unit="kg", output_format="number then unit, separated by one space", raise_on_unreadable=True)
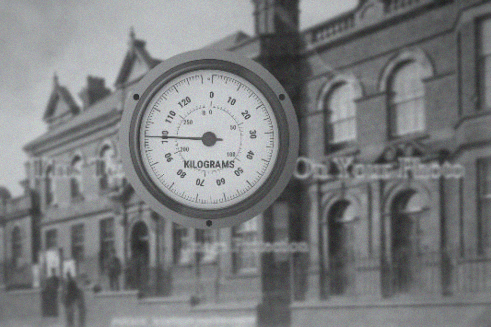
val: 100 kg
